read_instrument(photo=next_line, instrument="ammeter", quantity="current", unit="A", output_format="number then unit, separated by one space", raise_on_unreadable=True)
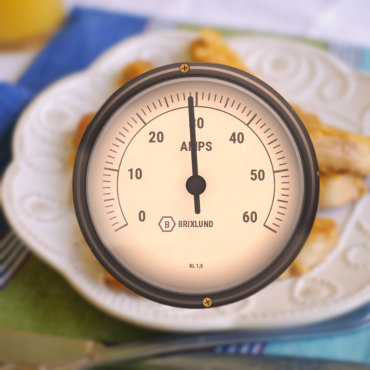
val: 29 A
